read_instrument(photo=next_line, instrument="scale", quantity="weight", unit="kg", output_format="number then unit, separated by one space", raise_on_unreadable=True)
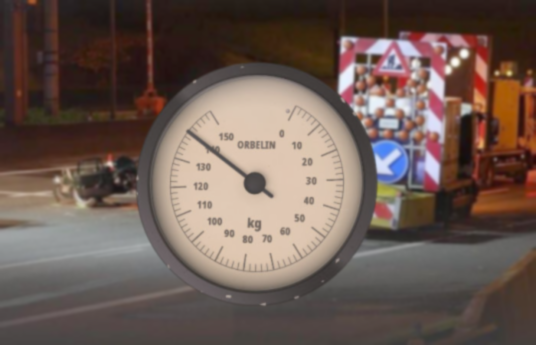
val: 140 kg
